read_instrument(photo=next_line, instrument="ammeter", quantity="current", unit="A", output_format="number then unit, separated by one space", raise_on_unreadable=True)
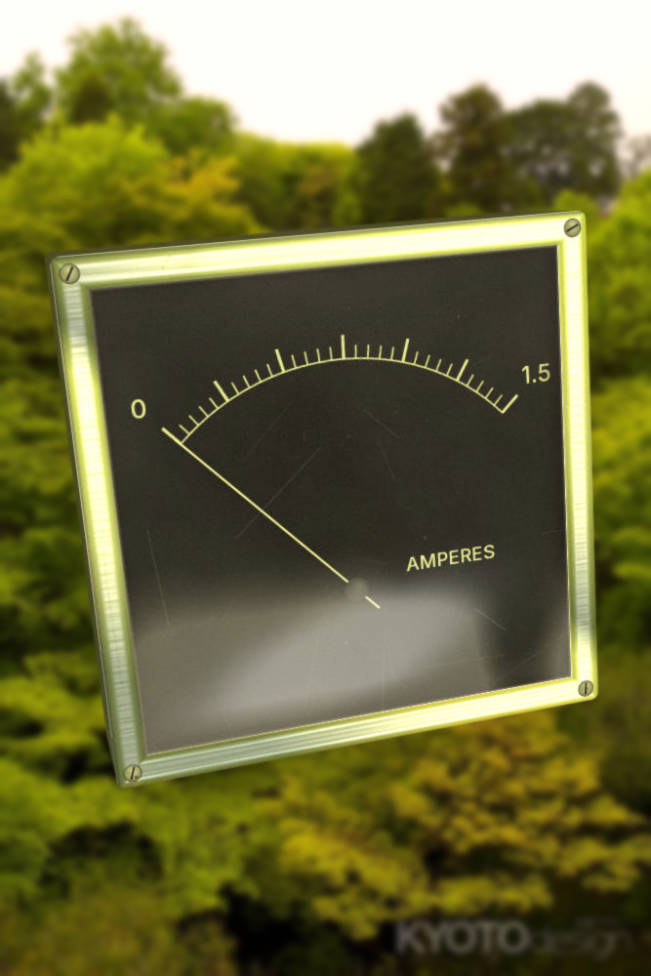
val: 0 A
